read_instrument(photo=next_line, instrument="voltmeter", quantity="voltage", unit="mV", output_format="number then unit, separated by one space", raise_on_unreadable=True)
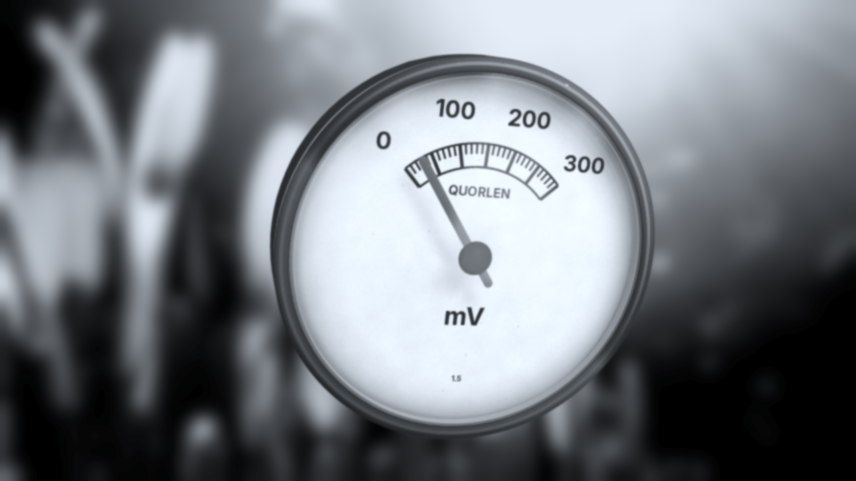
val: 30 mV
